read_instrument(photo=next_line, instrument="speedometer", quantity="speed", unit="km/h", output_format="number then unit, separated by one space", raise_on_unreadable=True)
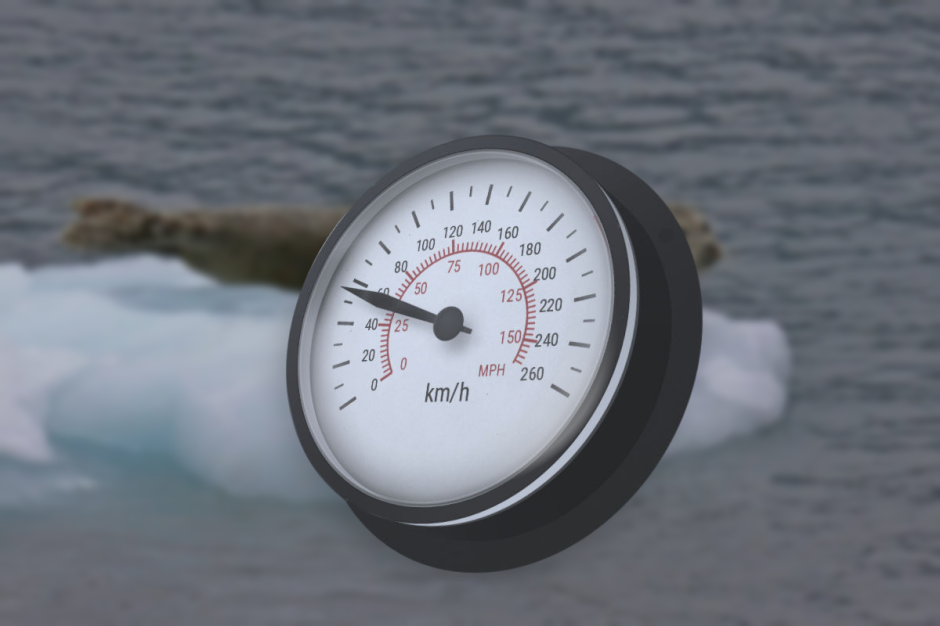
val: 55 km/h
